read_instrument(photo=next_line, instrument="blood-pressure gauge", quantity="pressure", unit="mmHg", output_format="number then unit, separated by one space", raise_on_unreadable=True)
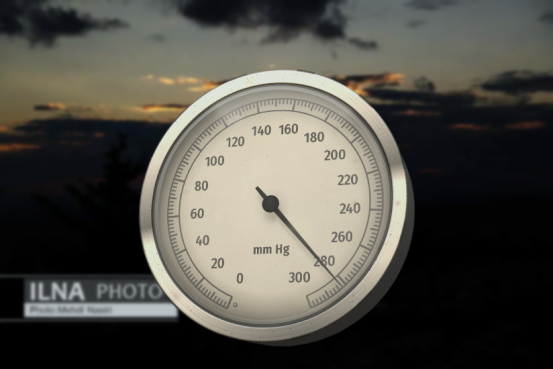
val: 282 mmHg
